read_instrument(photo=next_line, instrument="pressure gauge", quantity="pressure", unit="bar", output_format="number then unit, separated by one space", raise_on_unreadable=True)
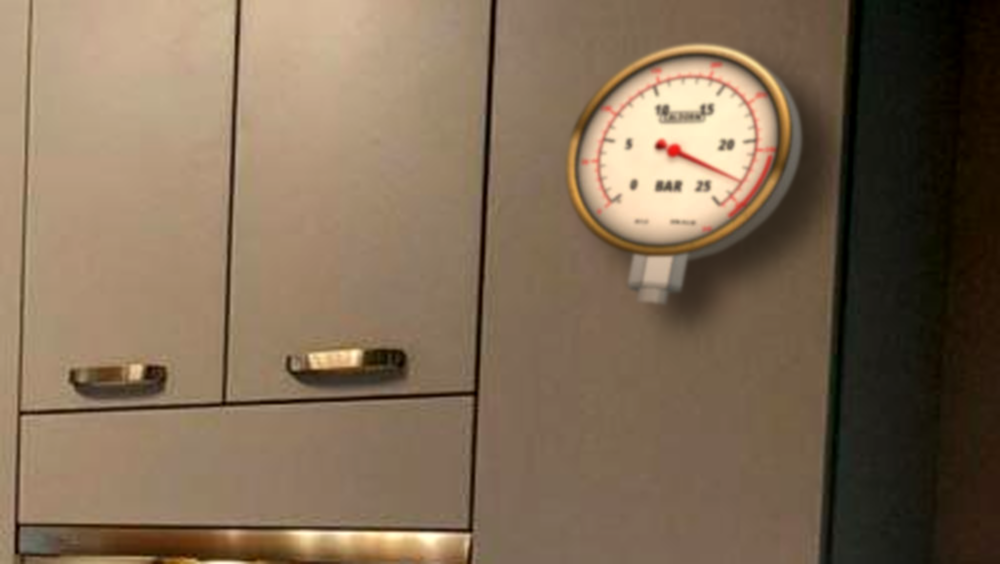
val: 23 bar
